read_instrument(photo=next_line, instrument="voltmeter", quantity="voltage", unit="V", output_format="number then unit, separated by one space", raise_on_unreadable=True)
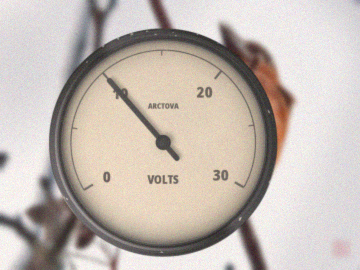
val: 10 V
